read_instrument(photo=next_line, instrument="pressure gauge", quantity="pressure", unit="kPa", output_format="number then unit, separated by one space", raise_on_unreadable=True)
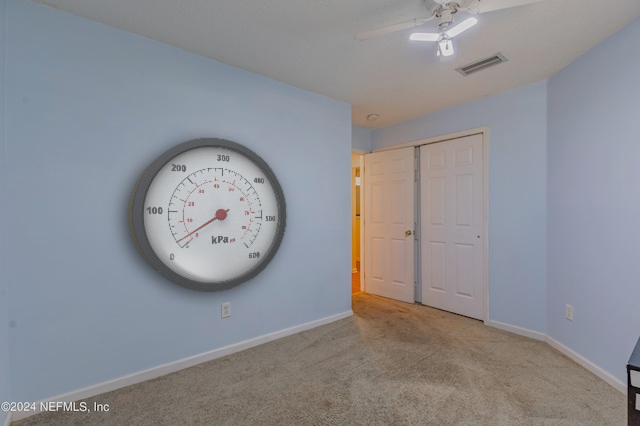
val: 20 kPa
